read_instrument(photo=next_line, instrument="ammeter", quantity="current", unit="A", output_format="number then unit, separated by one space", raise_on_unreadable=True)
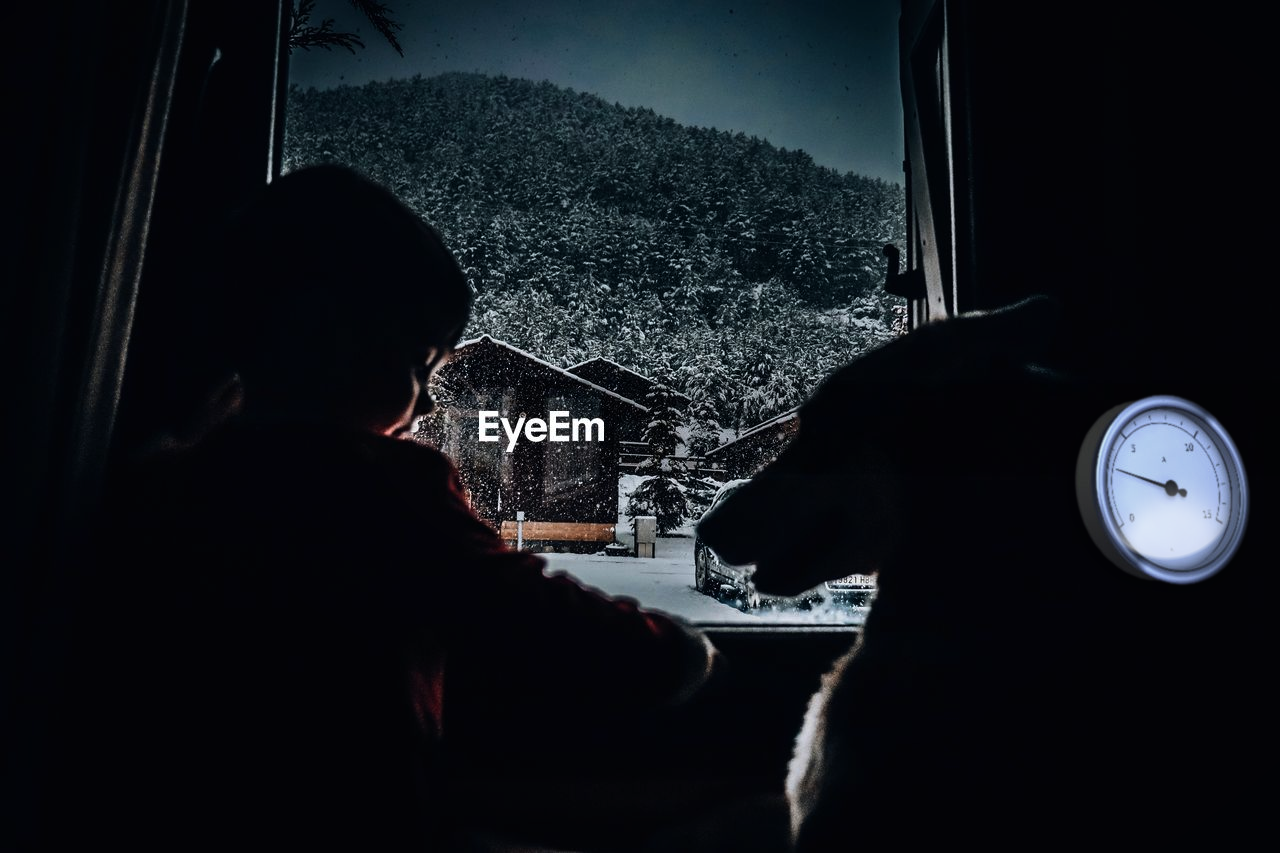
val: 3 A
